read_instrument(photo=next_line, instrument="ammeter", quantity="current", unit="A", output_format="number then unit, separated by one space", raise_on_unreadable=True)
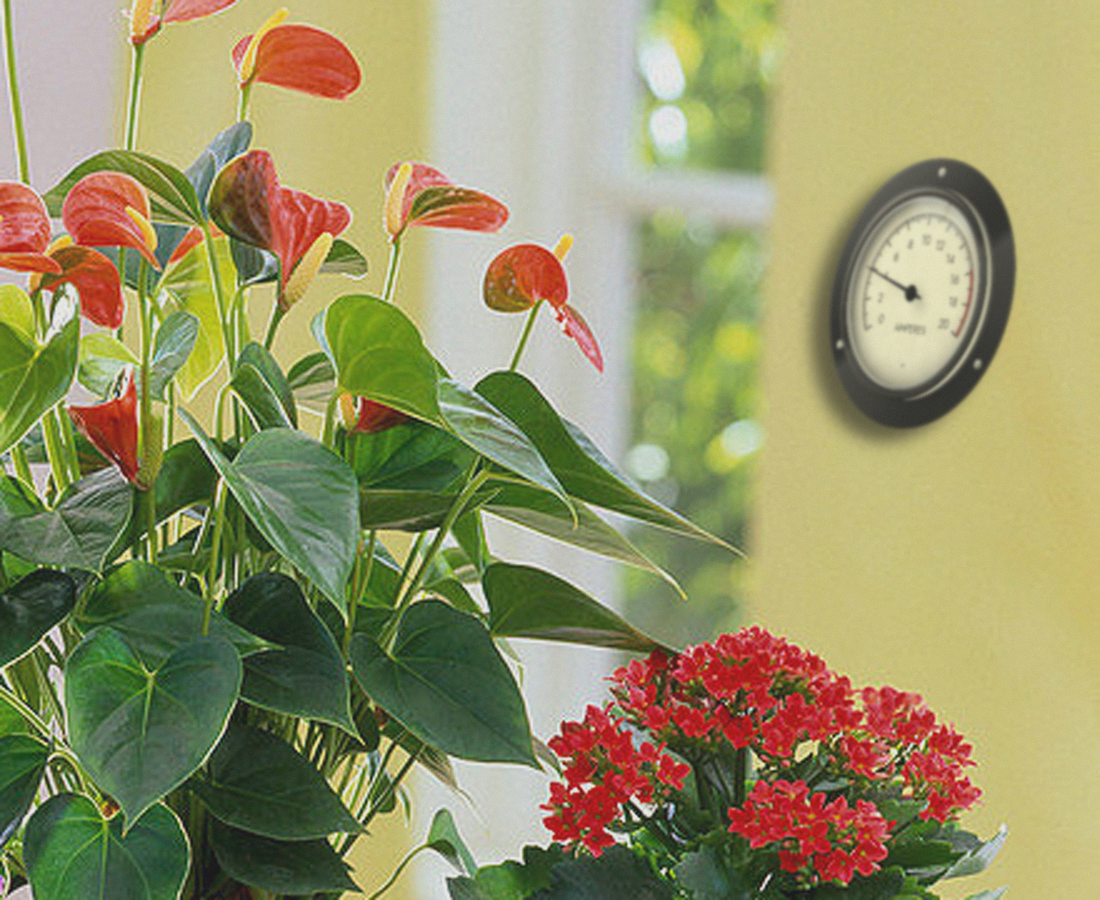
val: 4 A
